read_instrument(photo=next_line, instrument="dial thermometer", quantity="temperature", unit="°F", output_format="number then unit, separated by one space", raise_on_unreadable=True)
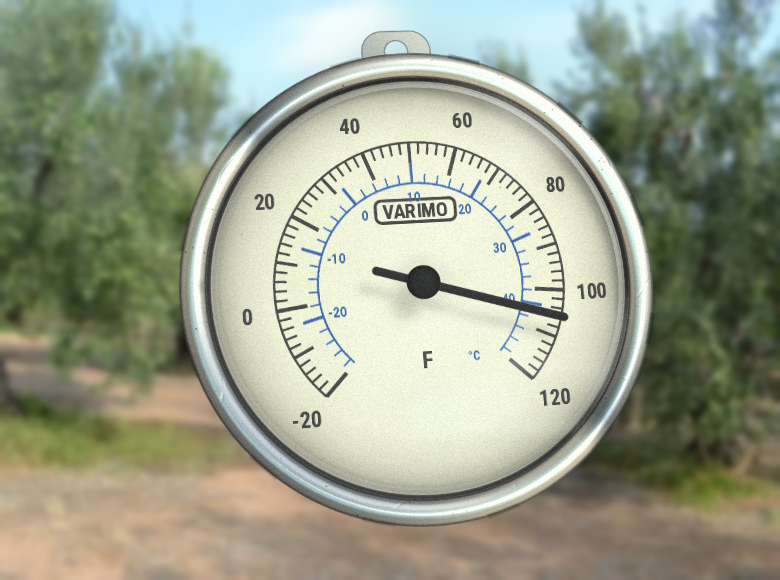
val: 106 °F
